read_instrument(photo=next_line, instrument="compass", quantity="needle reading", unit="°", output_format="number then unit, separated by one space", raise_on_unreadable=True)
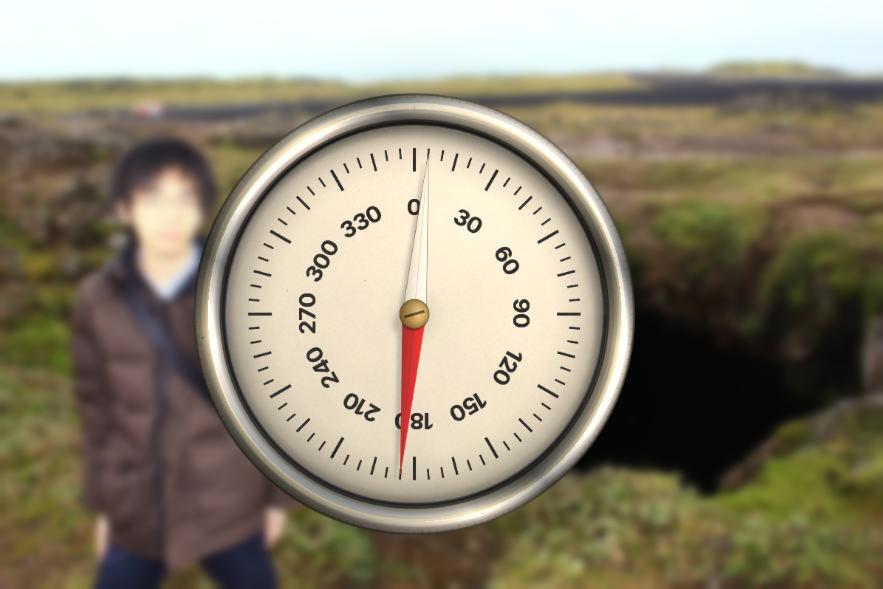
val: 185 °
